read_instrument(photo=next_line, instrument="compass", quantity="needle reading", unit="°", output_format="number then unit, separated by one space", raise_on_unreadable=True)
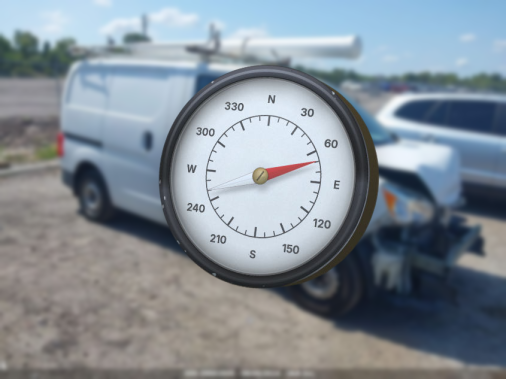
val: 70 °
